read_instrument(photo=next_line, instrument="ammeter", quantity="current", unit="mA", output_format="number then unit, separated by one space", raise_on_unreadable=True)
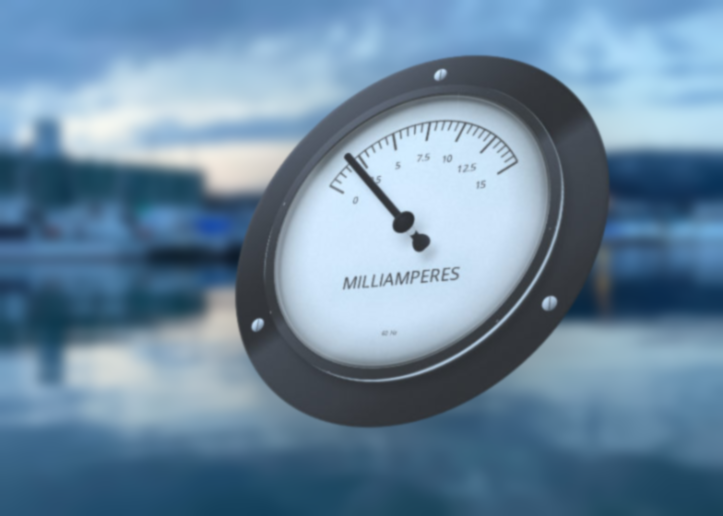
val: 2 mA
